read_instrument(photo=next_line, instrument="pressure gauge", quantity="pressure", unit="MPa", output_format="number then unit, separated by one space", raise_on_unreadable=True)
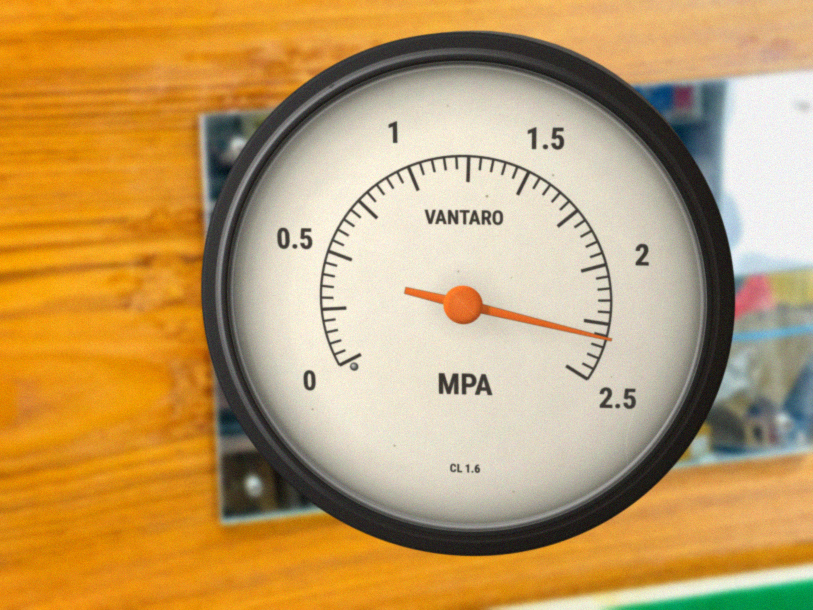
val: 2.3 MPa
